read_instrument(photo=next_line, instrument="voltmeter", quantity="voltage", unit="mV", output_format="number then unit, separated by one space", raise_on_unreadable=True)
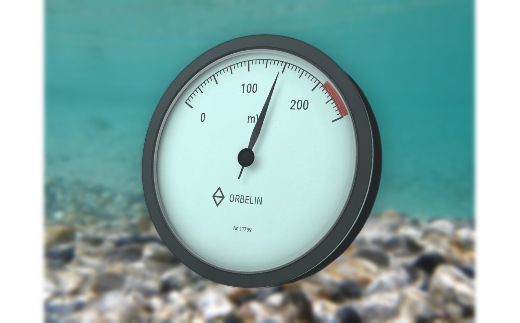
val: 150 mV
